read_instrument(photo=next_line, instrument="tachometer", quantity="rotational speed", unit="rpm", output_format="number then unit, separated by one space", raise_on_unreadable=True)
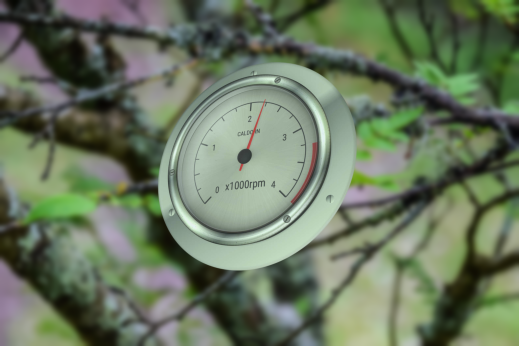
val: 2250 rpm
